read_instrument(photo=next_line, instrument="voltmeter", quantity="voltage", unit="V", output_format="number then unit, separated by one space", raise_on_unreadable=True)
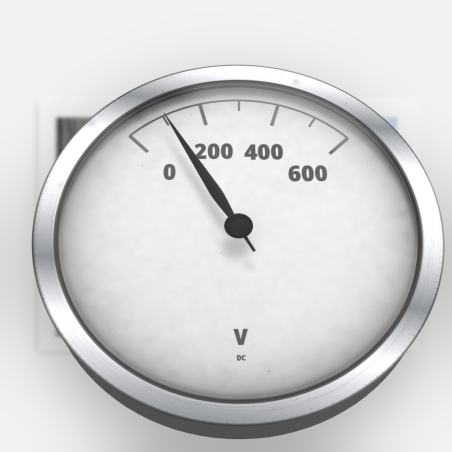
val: 100 V
